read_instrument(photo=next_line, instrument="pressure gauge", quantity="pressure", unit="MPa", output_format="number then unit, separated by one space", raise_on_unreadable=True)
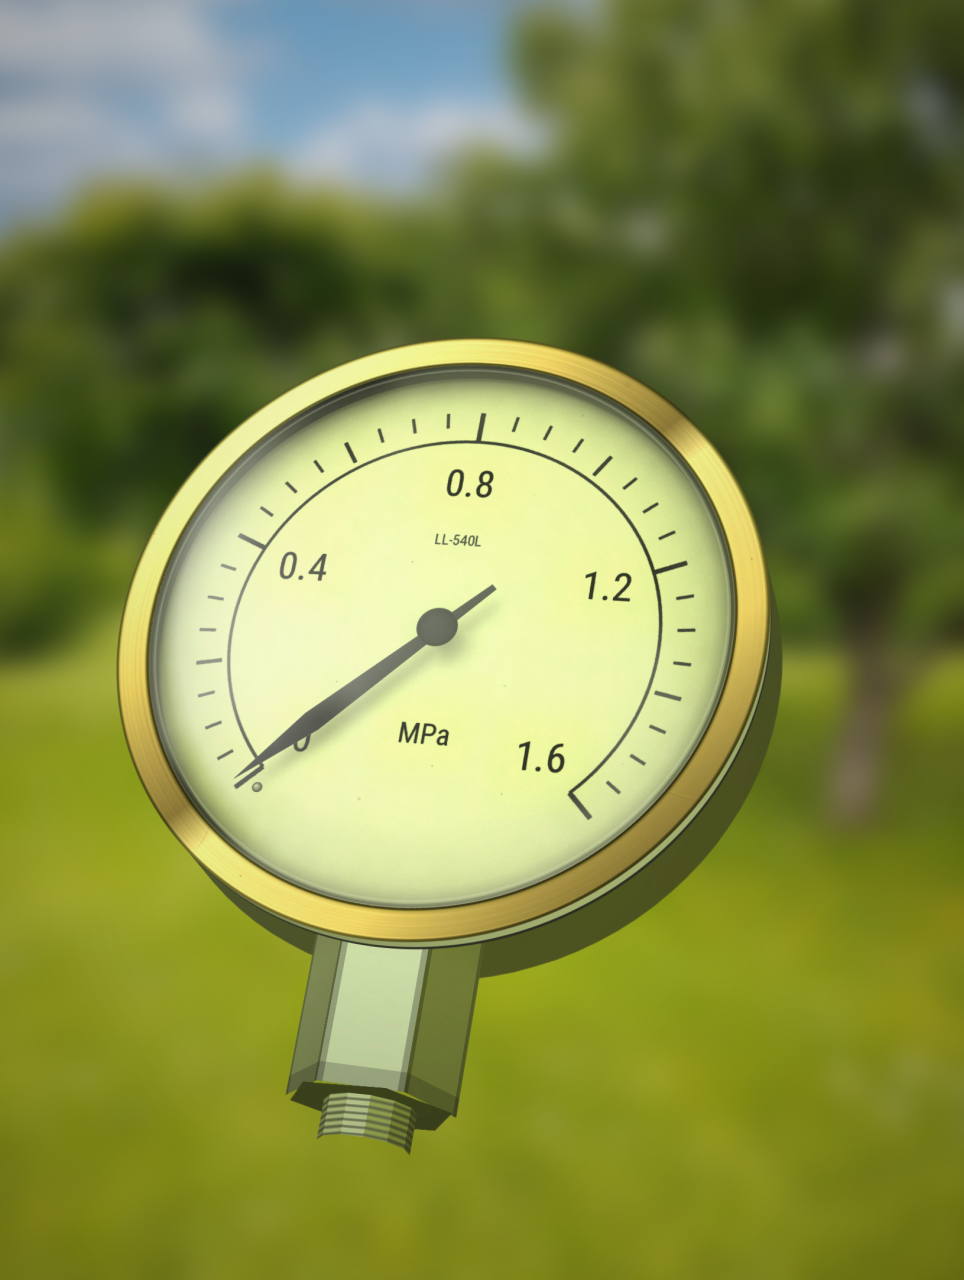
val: 0 MPa
